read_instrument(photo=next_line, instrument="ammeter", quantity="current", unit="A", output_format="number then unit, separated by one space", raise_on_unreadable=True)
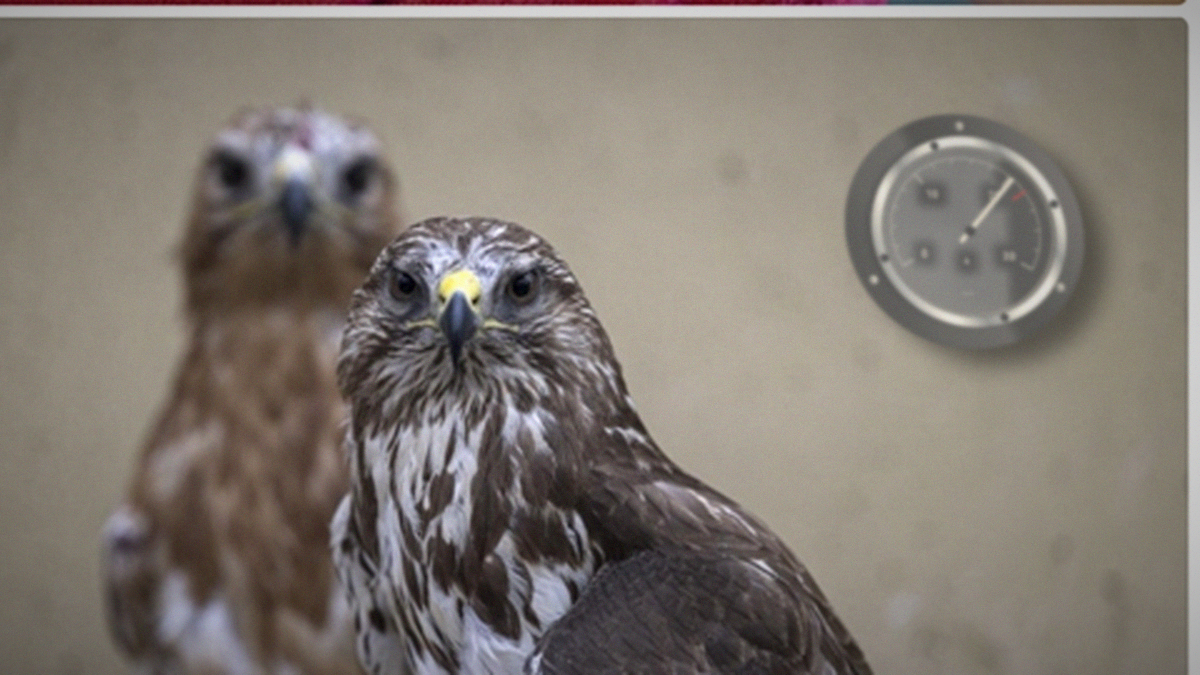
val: 20 A
